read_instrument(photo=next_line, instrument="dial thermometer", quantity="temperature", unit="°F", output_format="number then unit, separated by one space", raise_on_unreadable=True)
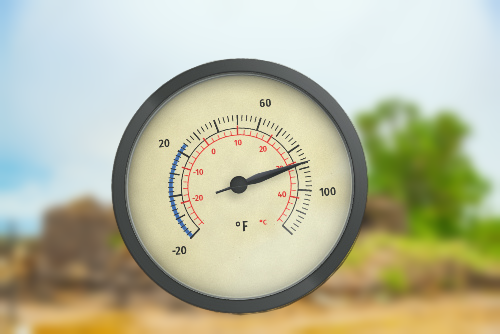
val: 88 °F
